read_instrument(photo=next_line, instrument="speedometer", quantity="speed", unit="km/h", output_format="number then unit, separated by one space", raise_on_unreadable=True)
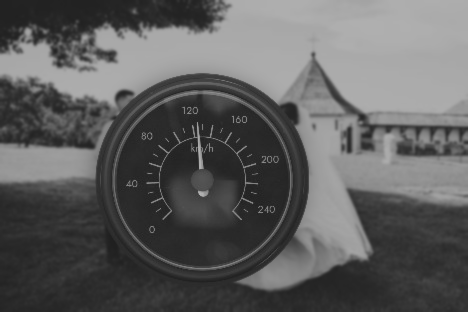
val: 125 km/h
